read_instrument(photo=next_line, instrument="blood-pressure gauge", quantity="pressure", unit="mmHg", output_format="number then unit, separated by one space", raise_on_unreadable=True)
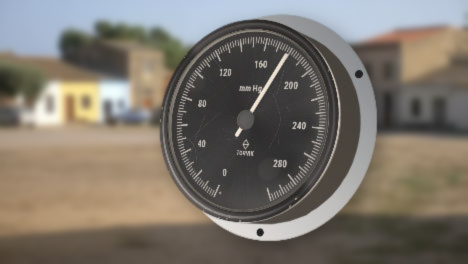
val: 180 mmHg
